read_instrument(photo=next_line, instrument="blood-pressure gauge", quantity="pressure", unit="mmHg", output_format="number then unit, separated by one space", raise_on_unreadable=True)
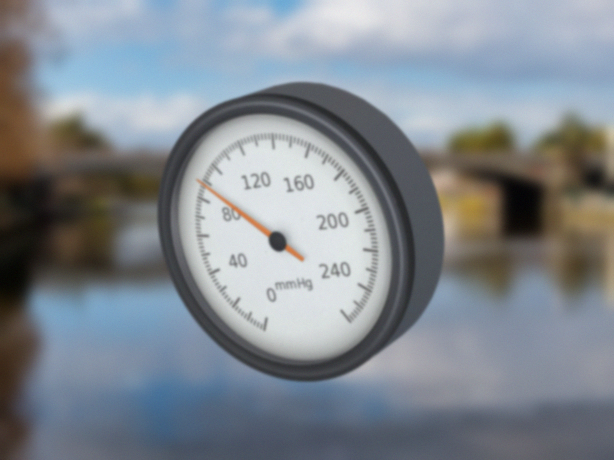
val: 90 mmHg
